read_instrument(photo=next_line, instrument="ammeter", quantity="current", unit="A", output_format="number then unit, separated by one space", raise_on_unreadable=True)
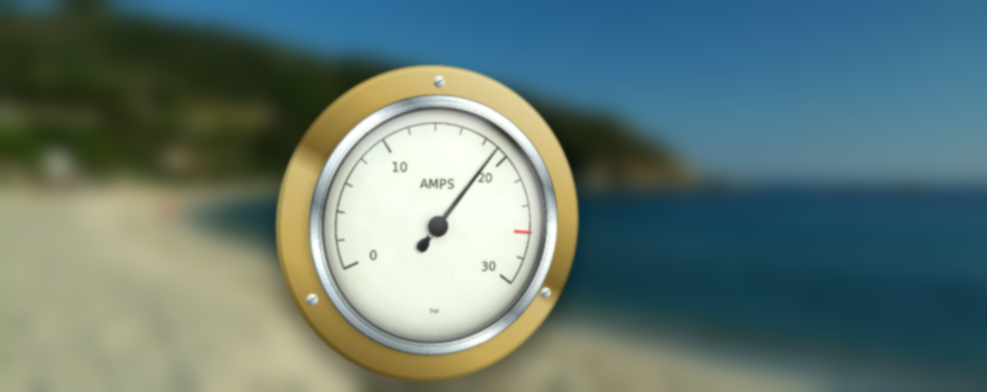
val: 19 A
